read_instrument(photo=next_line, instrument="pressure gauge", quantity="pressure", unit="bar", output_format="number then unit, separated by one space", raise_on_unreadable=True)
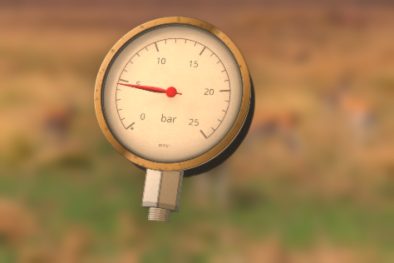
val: 4.5 bar
